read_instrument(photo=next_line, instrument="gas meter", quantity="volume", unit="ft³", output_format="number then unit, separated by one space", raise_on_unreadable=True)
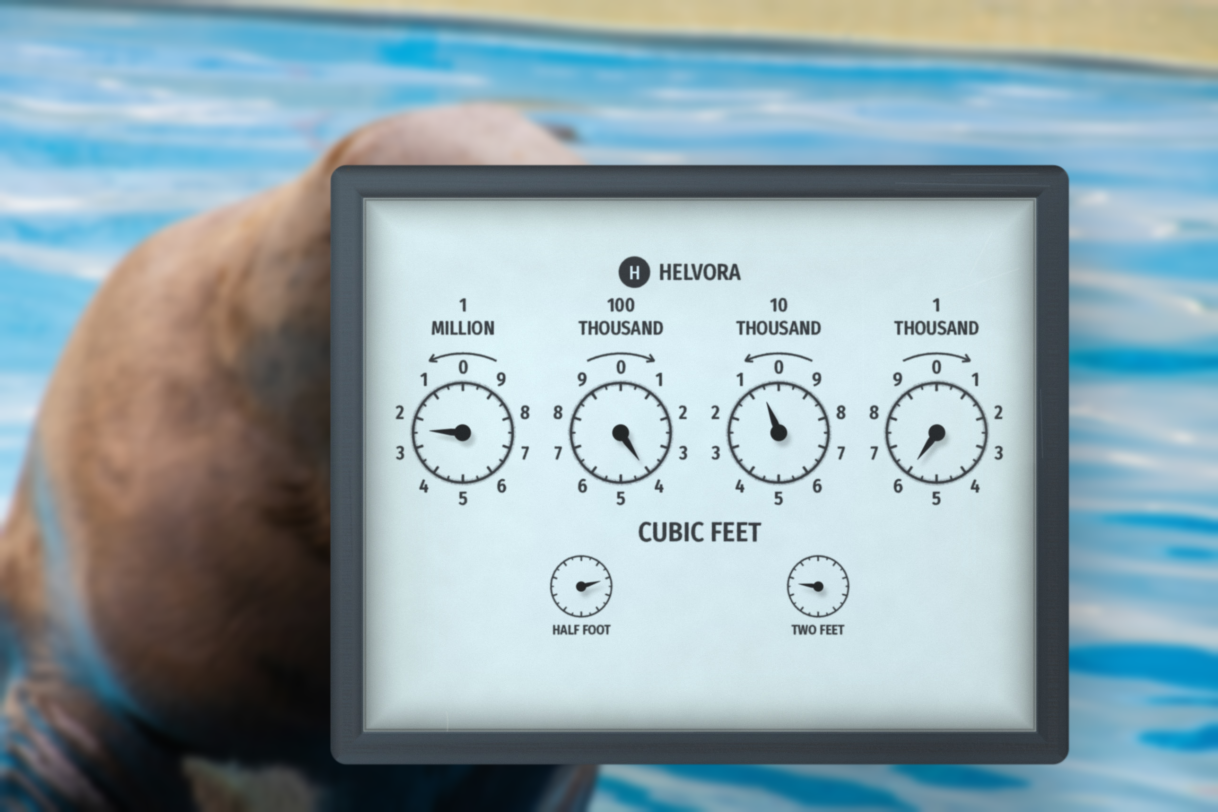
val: 240600 ft³
